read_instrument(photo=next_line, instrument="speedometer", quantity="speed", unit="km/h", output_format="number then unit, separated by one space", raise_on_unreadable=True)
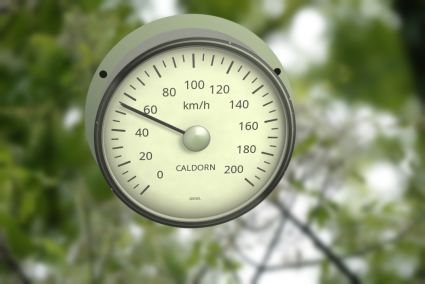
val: 55 km/h
